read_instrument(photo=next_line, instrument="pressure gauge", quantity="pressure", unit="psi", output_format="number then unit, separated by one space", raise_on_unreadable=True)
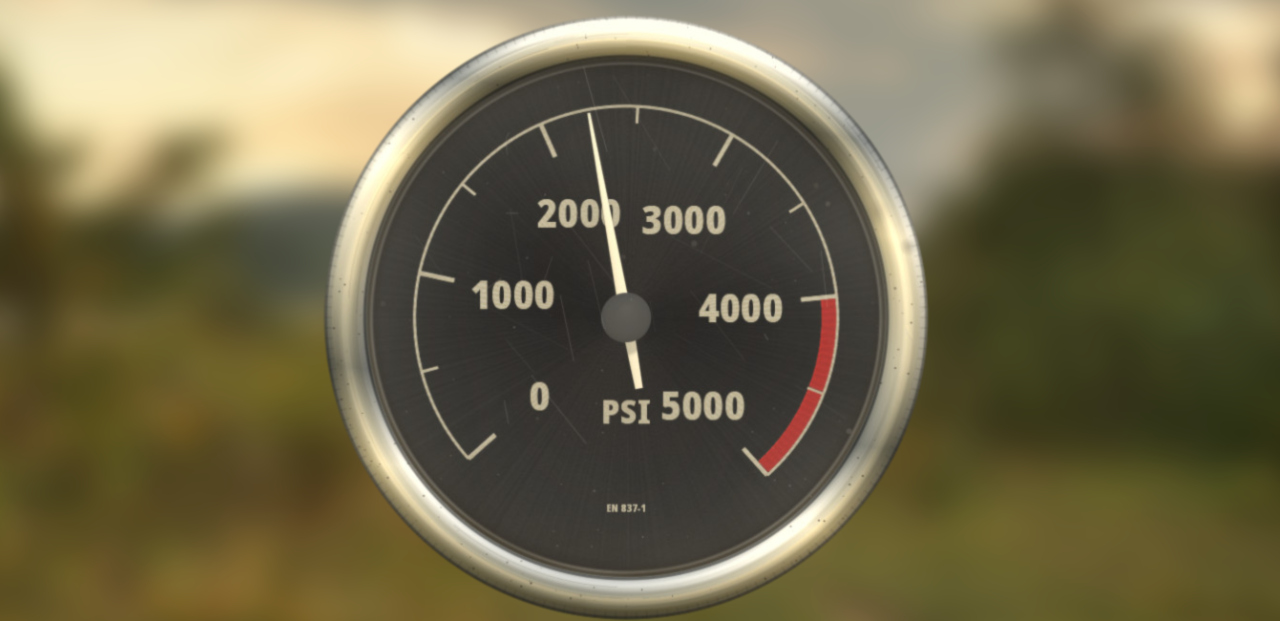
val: 2250 psi
